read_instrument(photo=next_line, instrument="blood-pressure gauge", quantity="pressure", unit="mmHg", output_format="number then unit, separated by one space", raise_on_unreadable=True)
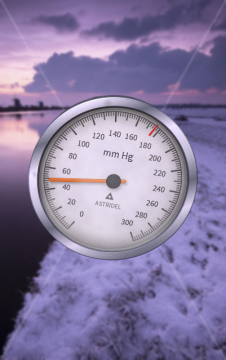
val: 50 mmHg
